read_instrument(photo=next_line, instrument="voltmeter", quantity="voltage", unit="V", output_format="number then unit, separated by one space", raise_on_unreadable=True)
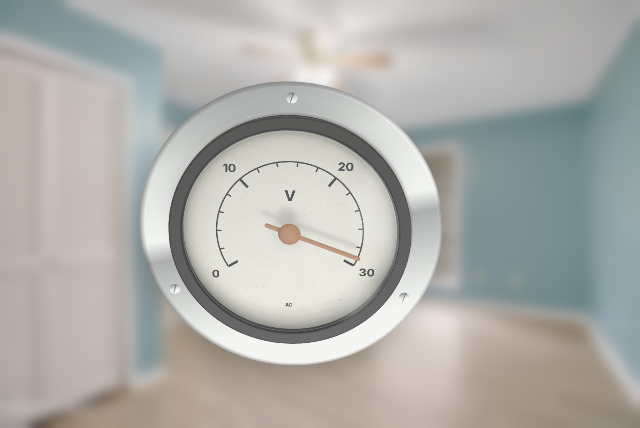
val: 29 V
